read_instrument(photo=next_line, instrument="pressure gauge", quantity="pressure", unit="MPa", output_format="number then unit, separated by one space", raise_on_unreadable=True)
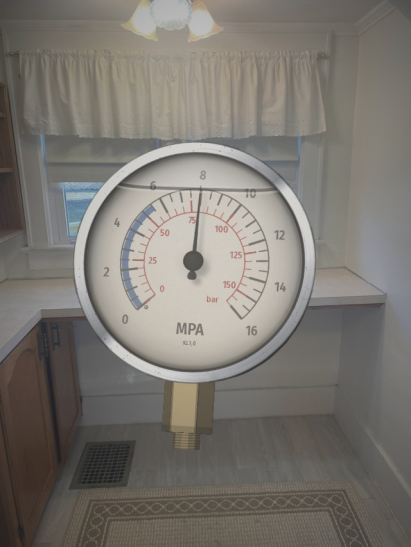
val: 8 MPa
